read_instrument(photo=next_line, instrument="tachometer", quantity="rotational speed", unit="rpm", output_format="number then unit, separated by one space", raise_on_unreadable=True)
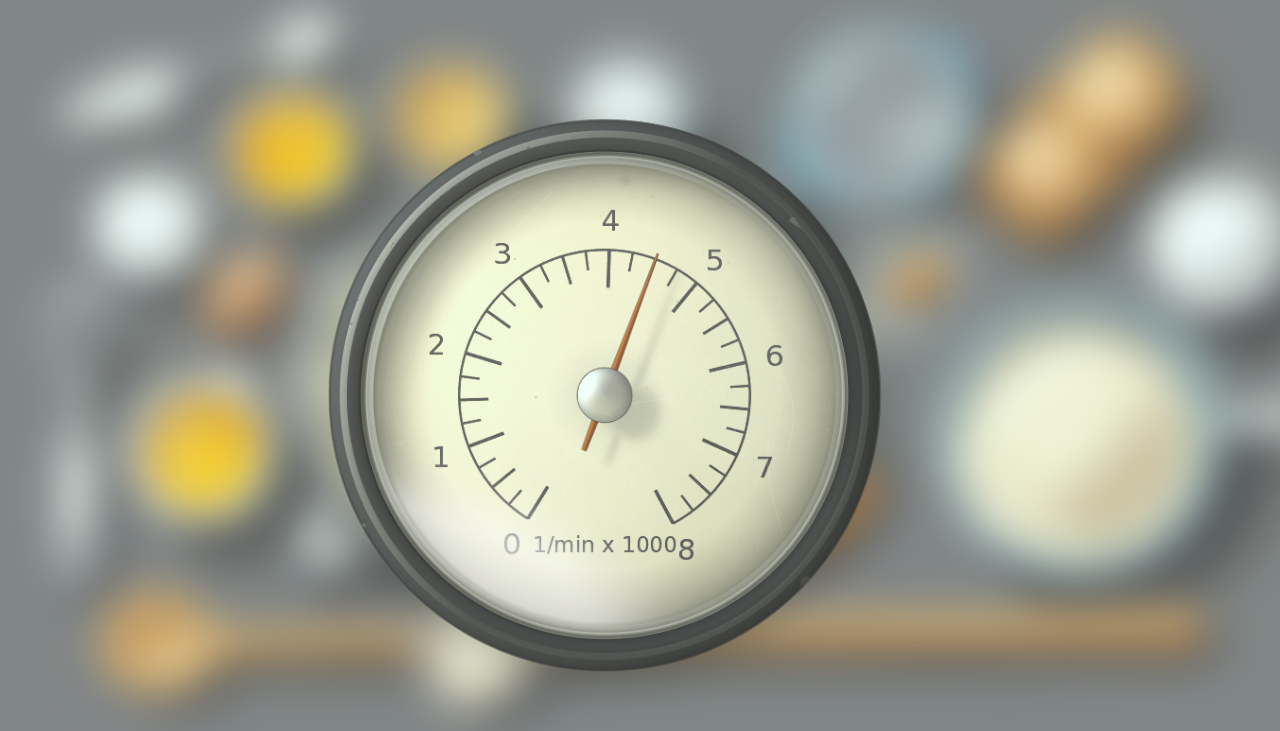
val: 4500 rpm
